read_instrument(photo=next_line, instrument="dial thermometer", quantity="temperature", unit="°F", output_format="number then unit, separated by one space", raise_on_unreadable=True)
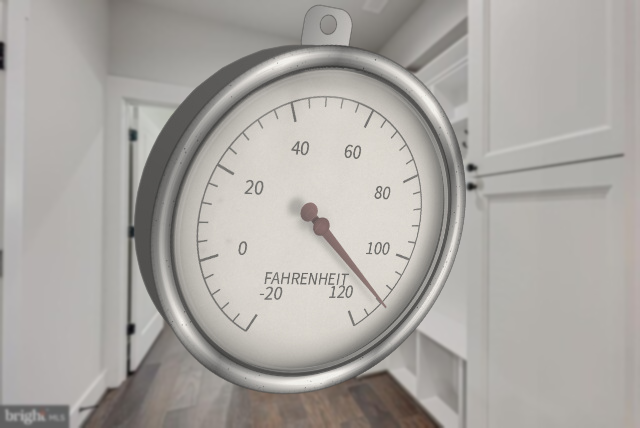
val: 112 °F
